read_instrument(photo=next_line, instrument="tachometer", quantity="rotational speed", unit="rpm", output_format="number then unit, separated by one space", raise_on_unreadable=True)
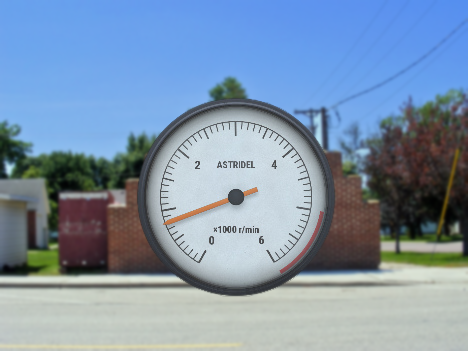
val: 800 rpm
